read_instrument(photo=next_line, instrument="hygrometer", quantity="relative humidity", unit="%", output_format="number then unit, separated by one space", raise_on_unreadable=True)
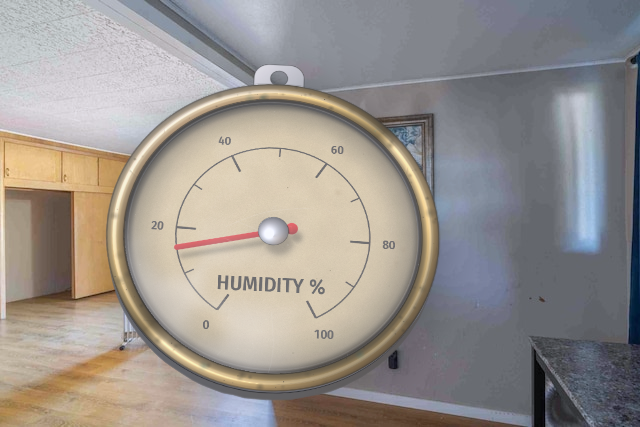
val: 15 %
